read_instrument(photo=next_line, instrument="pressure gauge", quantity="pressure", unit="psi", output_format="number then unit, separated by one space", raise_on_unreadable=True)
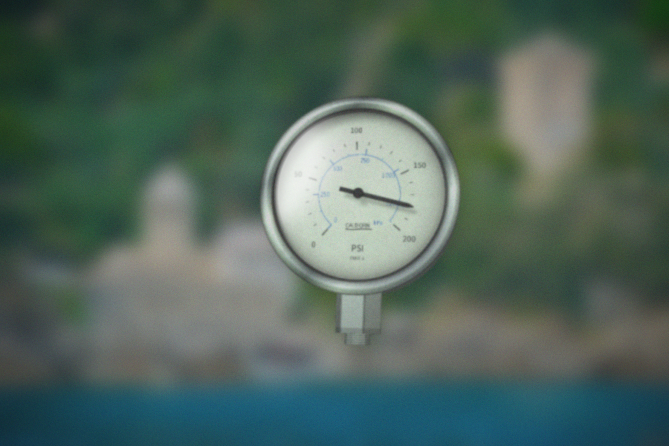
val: 180 psi
